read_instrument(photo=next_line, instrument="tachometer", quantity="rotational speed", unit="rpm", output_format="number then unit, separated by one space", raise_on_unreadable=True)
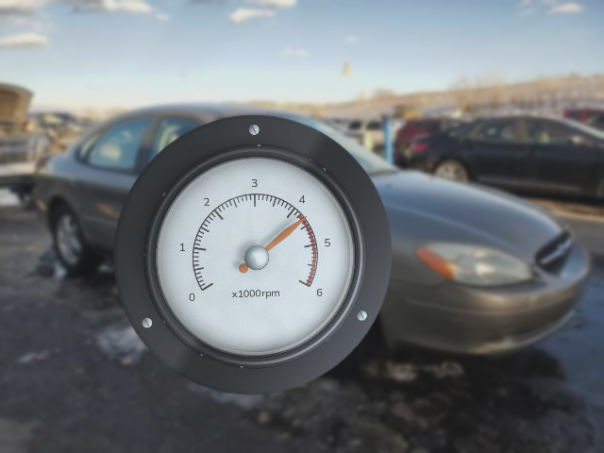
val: 4300 rpm
